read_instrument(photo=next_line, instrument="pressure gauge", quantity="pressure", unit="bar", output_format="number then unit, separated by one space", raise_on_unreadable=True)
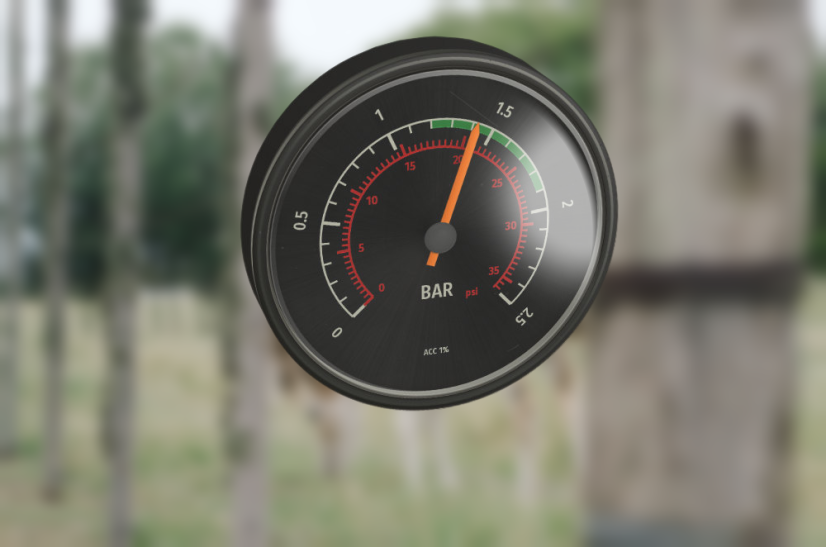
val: 1.4 bar
